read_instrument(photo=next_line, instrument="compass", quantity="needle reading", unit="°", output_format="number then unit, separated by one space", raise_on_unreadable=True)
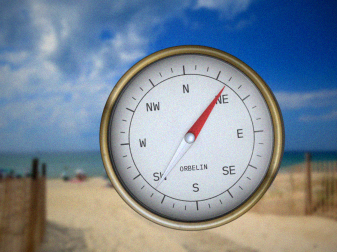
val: 40 °
